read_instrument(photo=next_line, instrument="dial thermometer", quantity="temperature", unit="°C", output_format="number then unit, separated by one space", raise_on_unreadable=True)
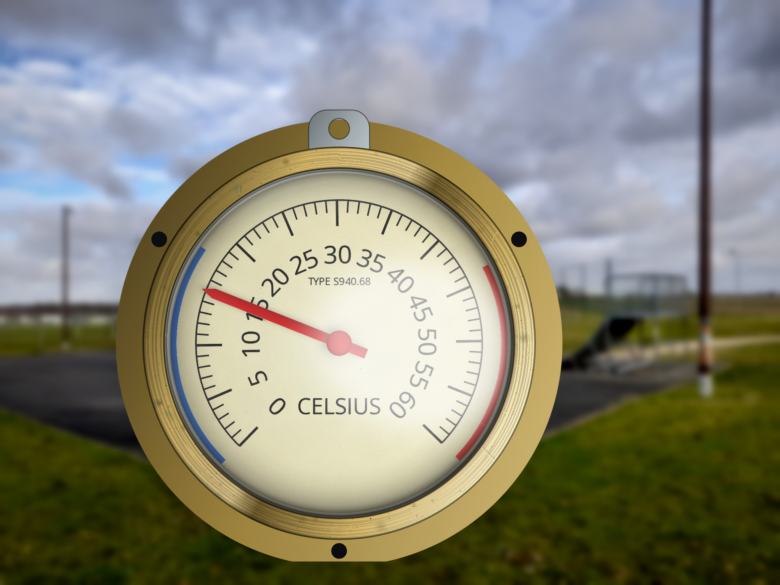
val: 15 °C
